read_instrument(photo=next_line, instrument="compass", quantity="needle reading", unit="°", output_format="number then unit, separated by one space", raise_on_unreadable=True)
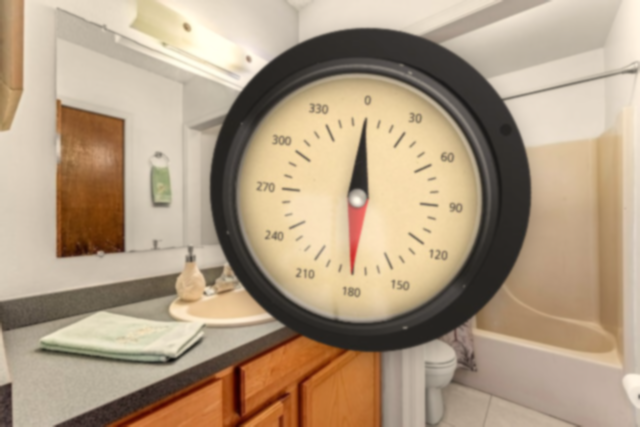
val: 180 °
